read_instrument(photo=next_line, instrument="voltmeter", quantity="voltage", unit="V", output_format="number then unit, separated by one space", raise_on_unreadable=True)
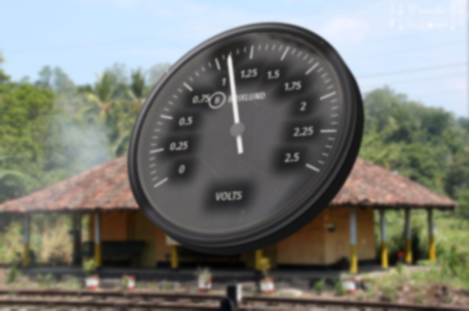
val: 1.1 V
